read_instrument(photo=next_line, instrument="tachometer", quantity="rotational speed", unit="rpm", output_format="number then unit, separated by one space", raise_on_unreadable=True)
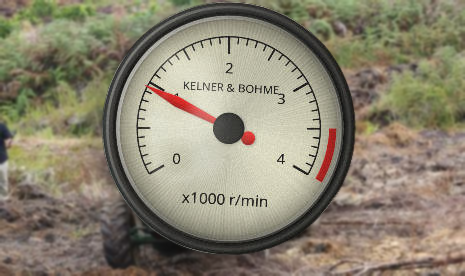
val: 950 rpm
